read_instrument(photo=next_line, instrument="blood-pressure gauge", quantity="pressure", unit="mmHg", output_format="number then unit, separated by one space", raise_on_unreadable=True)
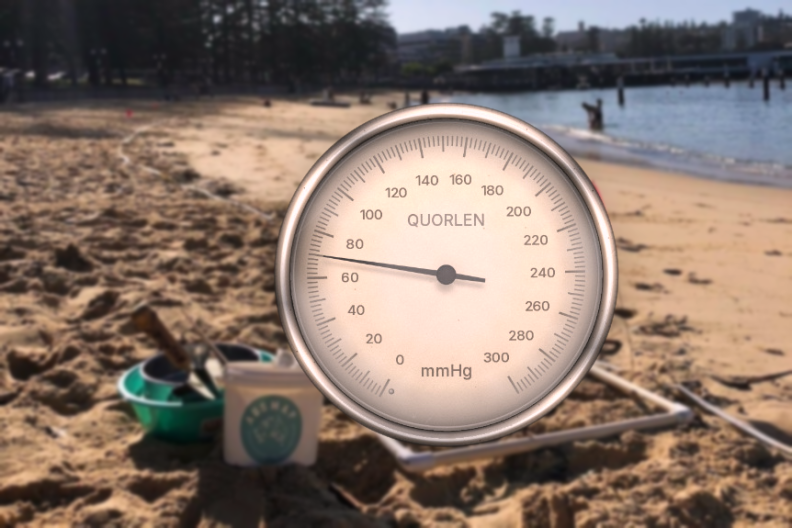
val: 70 mmHg
